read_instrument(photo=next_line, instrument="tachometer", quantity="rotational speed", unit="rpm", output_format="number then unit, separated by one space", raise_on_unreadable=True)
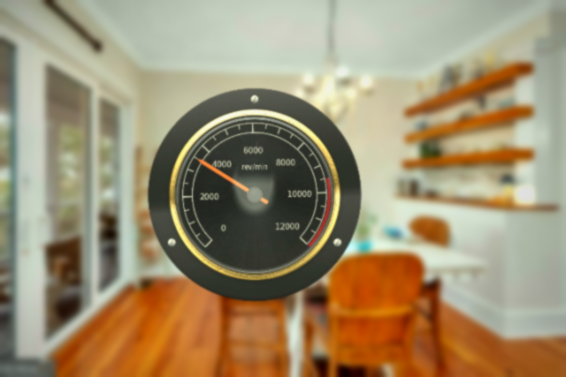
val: 3500 rpm
